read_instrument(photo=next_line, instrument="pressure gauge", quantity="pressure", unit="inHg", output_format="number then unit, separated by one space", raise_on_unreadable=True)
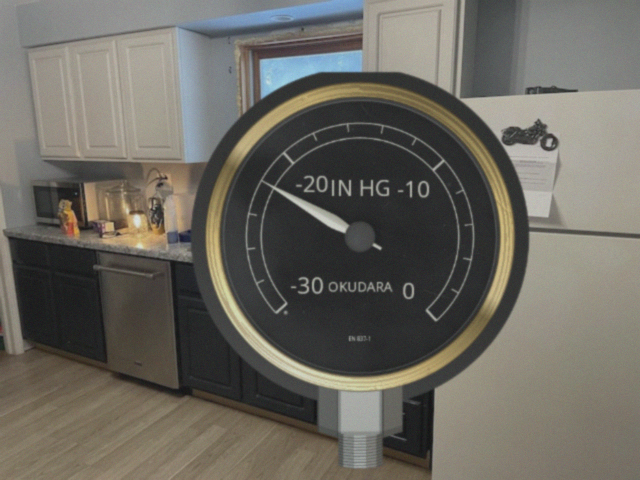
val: -22 inHg
